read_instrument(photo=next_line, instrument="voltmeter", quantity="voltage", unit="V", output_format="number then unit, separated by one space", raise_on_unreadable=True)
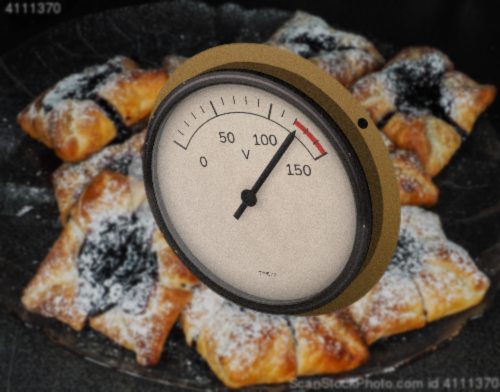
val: 125 V
